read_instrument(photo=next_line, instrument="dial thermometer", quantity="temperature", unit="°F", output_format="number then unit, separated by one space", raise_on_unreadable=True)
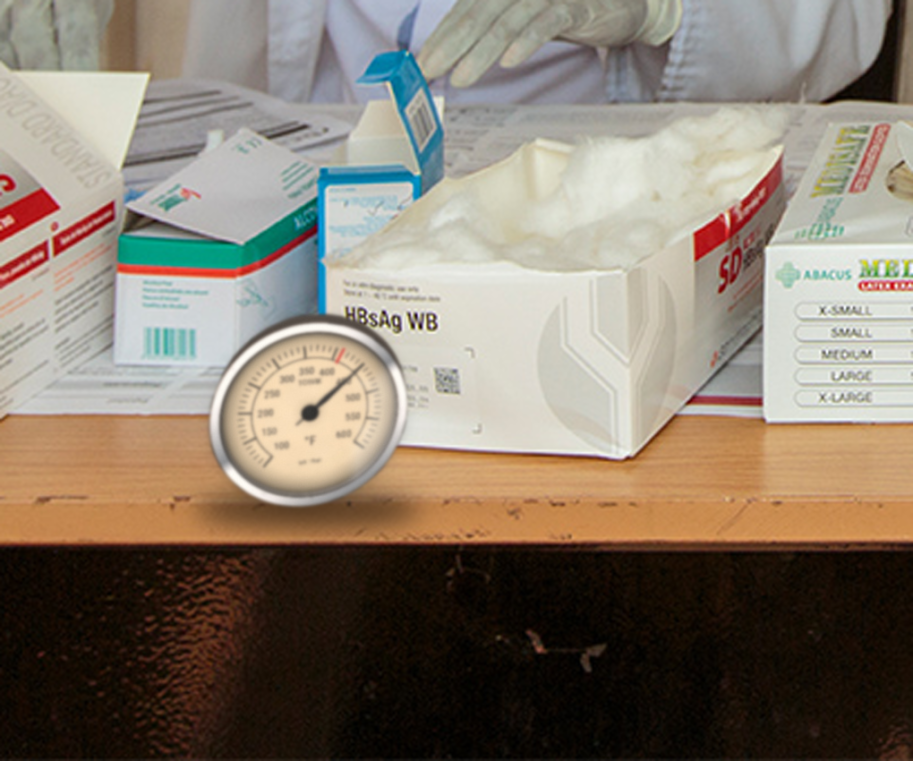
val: 450 °F
